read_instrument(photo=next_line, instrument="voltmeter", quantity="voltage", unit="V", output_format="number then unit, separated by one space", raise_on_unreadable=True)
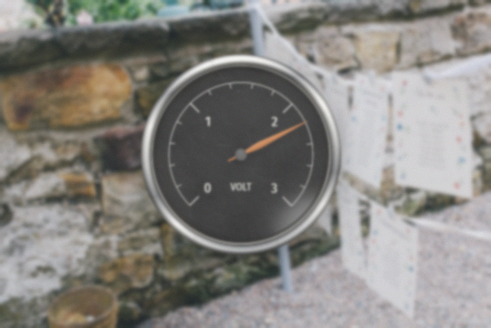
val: 2.2 V
